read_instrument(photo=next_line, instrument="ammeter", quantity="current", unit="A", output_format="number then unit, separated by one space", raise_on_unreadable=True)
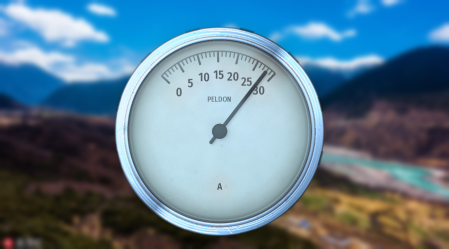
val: 28 A
